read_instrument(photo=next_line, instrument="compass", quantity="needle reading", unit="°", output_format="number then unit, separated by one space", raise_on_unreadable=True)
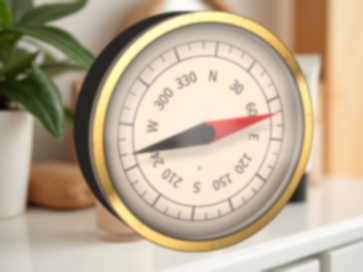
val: 70 °
